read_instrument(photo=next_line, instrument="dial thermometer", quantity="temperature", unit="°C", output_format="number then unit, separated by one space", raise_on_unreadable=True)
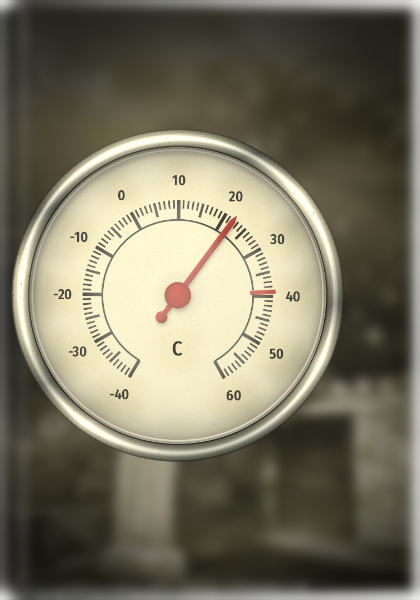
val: 22 °C
